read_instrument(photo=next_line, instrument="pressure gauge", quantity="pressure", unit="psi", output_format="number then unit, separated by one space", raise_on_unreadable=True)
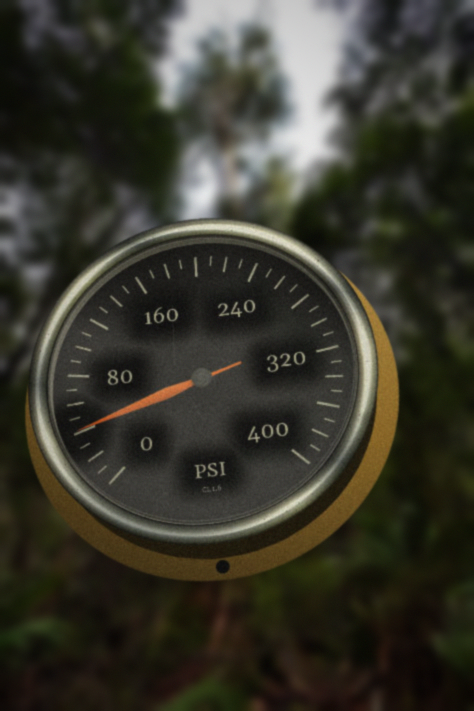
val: 40 psi
